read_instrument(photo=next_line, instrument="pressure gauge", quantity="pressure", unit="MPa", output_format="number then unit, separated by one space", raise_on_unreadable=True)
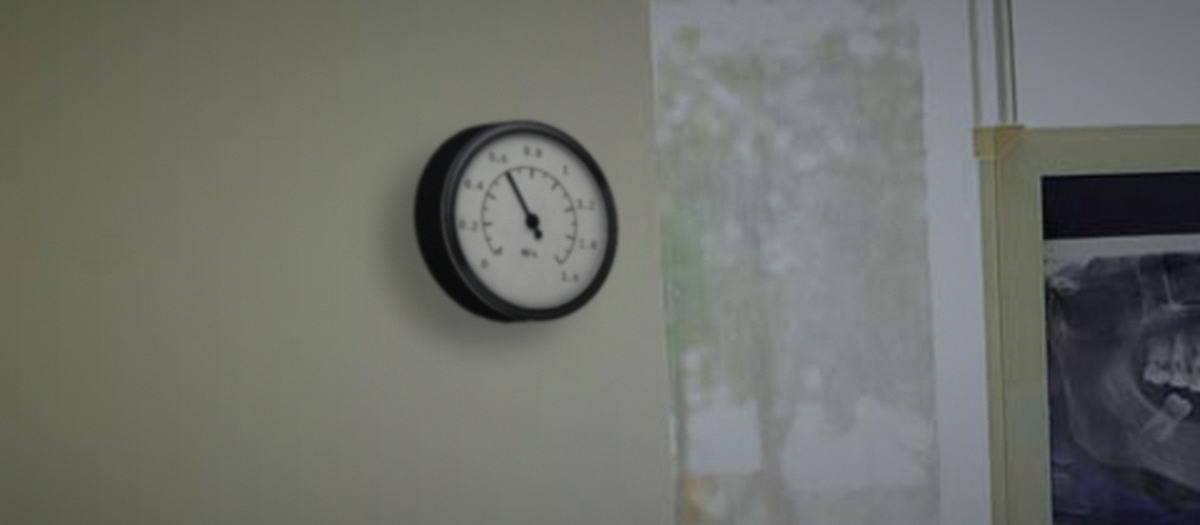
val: 0.6 MPa
